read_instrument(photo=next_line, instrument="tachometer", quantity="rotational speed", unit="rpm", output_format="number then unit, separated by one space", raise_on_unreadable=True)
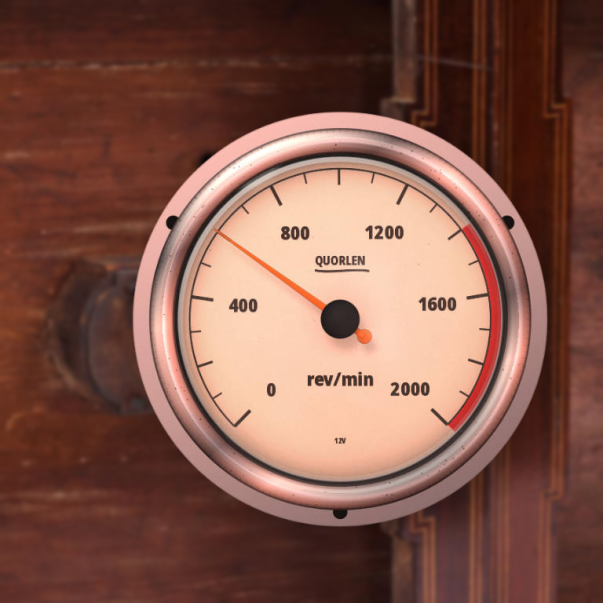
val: 600 rpm
